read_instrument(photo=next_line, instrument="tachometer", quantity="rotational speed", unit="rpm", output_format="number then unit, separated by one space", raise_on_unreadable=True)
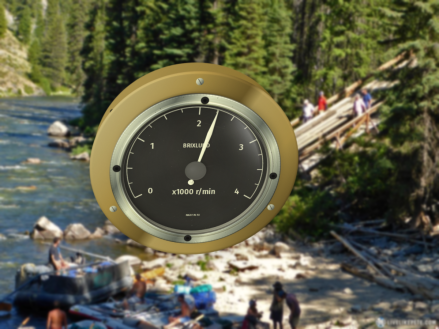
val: 2250 rpm
